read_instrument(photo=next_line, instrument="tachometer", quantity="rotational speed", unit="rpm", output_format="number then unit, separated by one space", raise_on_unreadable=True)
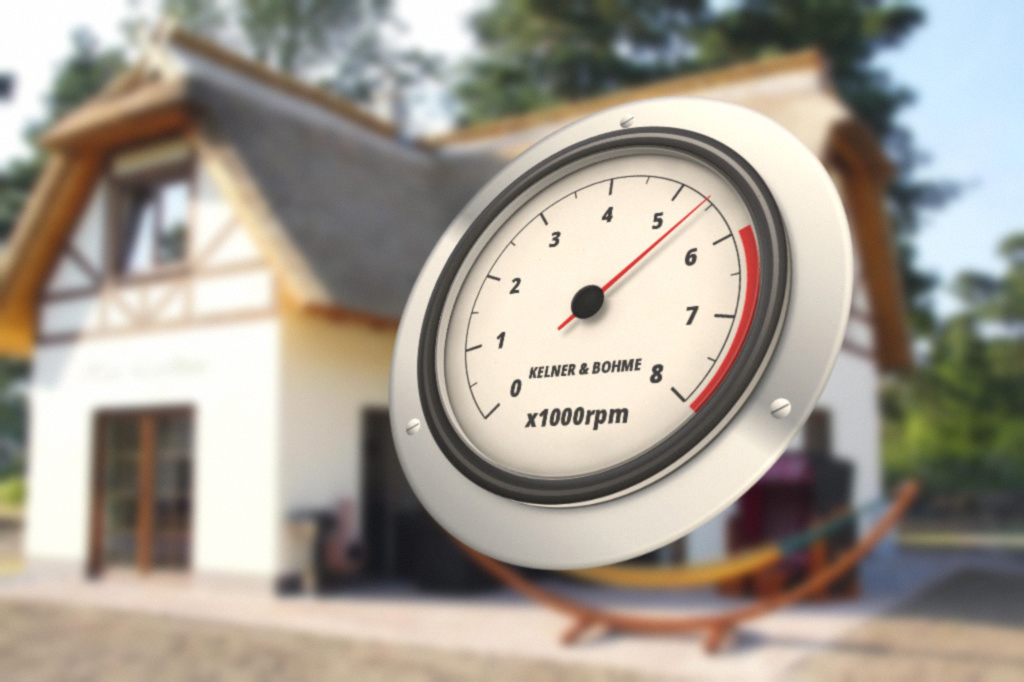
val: 5500 rpm
